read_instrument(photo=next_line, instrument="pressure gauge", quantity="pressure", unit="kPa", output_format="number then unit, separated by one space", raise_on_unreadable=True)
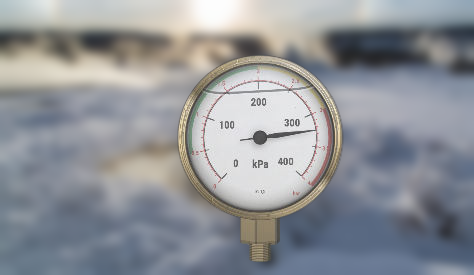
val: 325 kPa
